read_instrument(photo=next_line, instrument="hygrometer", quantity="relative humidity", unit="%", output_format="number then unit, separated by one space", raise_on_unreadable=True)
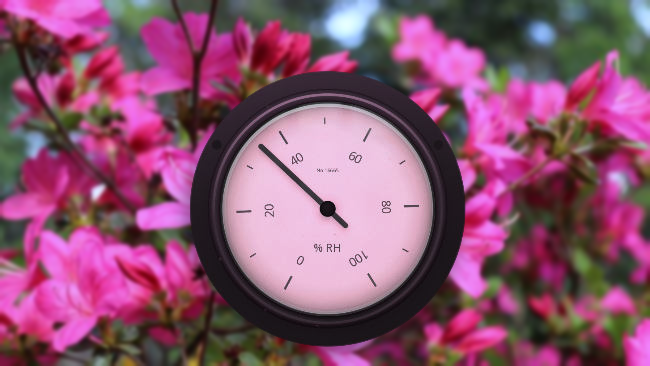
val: 35 %
